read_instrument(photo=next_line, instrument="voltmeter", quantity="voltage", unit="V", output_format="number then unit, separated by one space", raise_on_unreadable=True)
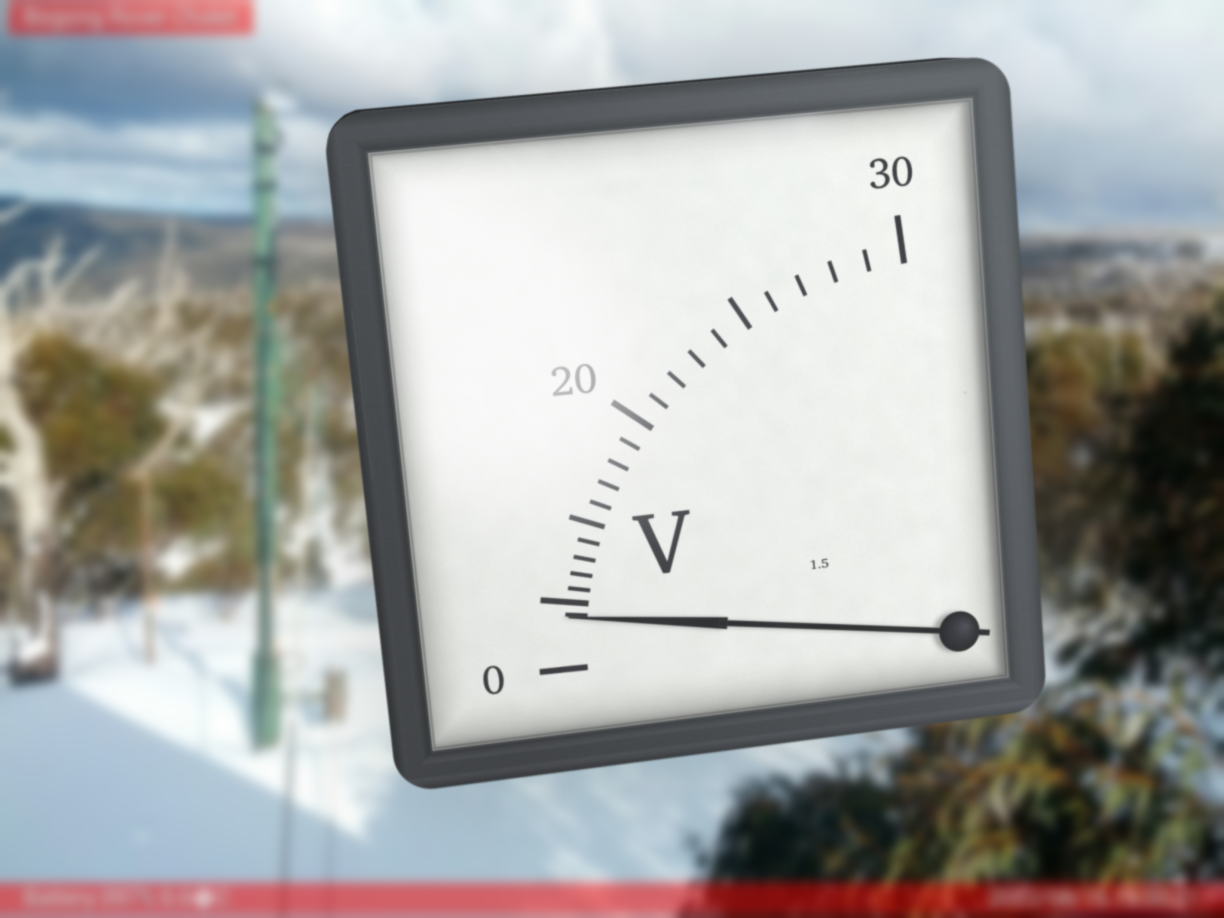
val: 9 V
